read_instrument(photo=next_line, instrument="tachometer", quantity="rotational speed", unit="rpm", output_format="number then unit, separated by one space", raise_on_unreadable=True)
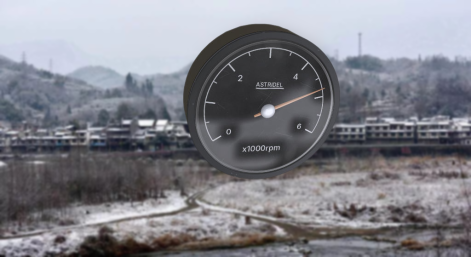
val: 4750 rpm
